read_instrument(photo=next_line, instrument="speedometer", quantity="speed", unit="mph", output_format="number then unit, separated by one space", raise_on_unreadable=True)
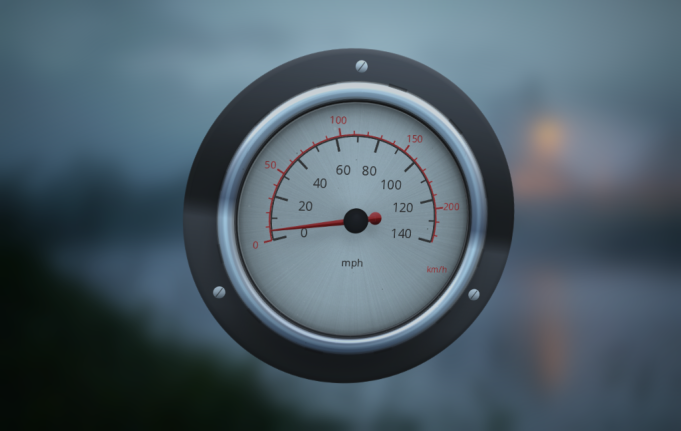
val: 5 mph
